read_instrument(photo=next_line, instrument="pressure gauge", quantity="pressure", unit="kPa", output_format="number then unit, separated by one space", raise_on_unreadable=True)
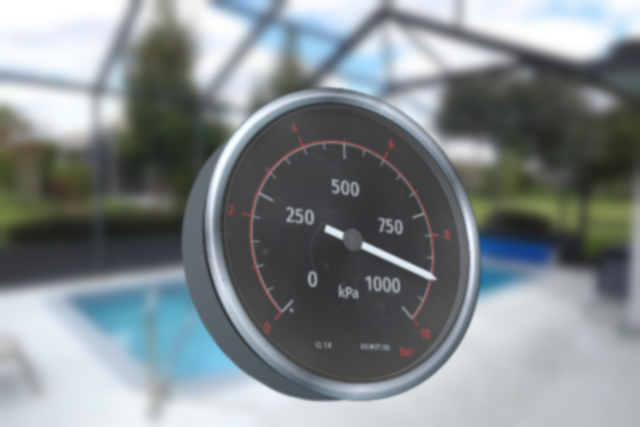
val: 900 kPa
